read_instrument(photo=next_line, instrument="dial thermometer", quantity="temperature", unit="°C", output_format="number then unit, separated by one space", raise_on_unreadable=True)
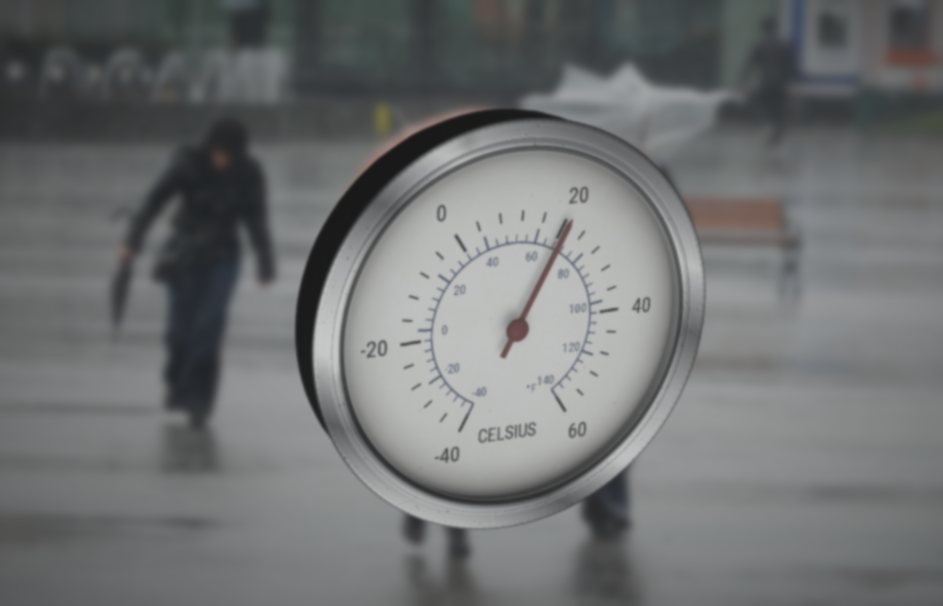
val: 20 °C
